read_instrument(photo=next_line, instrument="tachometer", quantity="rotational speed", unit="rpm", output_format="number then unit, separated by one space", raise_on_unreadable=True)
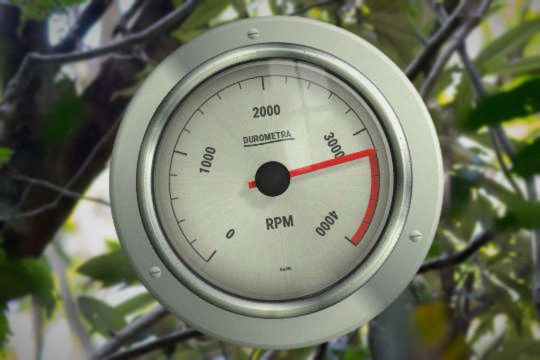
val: 3200 rpm
